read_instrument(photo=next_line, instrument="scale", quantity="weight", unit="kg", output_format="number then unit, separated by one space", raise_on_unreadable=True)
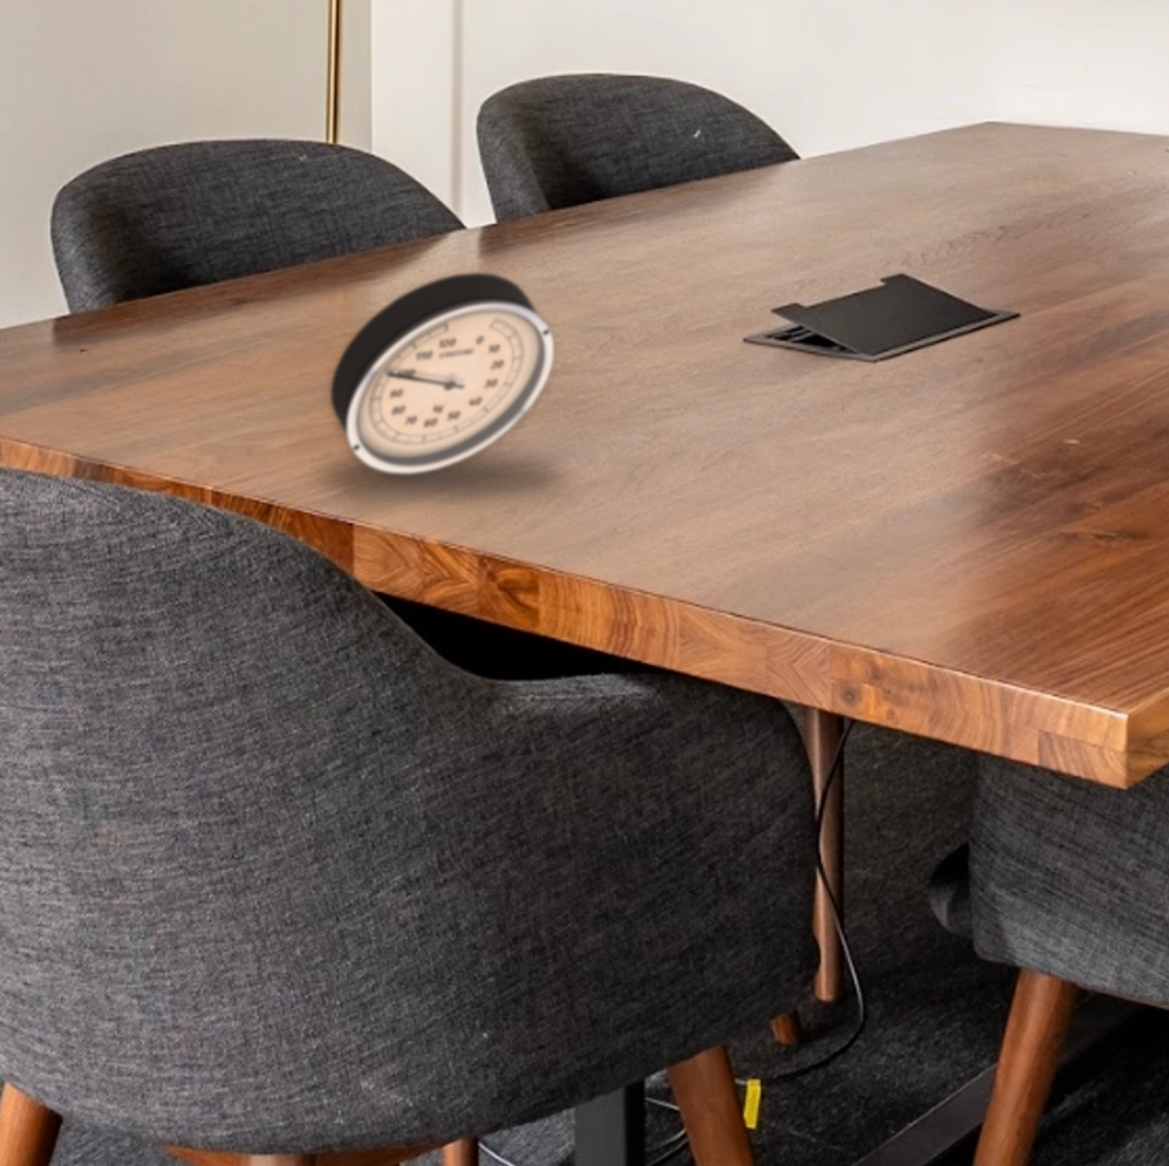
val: 100 kg
